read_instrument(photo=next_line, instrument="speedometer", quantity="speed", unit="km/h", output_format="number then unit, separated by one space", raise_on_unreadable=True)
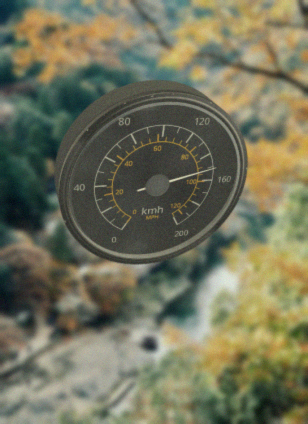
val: 150 km/h
